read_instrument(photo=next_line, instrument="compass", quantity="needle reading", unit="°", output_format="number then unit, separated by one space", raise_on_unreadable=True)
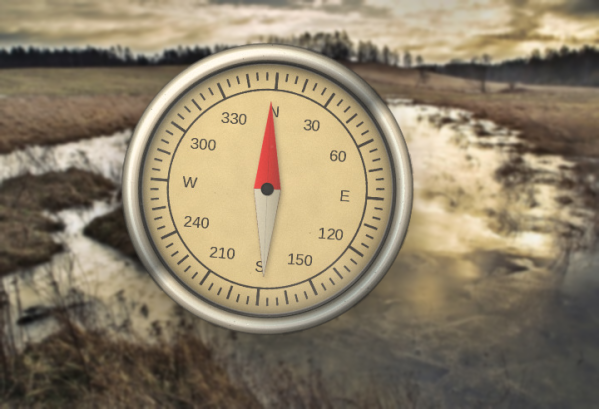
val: 357.5 °
